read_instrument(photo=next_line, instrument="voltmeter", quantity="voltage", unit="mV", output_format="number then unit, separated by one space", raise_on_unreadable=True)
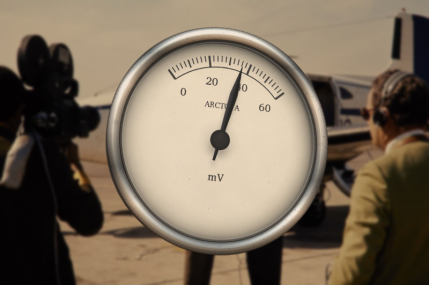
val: 36 mV
